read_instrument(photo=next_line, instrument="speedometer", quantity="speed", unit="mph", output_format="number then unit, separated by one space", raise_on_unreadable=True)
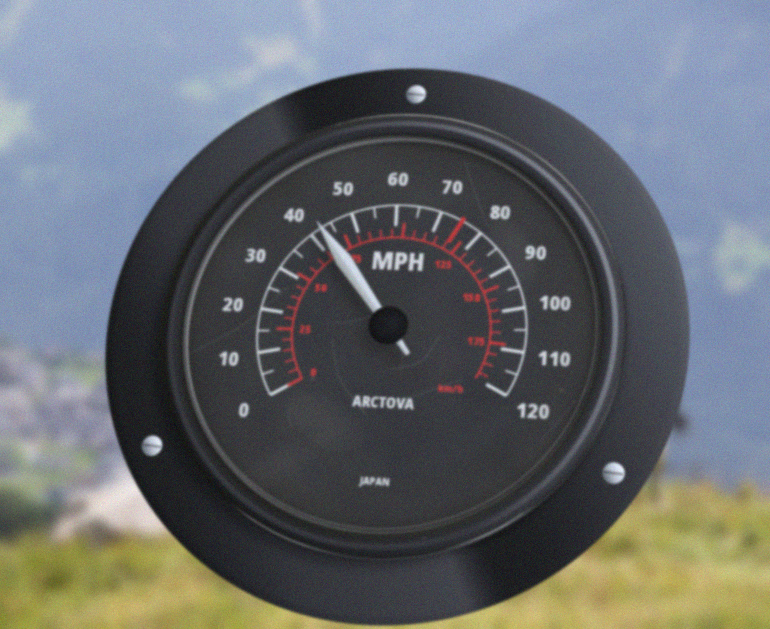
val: 42.5 mph
